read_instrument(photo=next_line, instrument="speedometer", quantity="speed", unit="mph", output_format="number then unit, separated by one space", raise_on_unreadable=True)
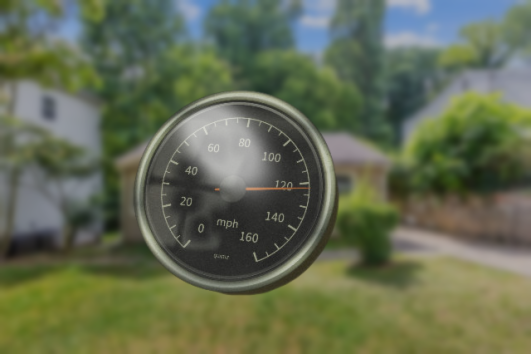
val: 122.5 mph
